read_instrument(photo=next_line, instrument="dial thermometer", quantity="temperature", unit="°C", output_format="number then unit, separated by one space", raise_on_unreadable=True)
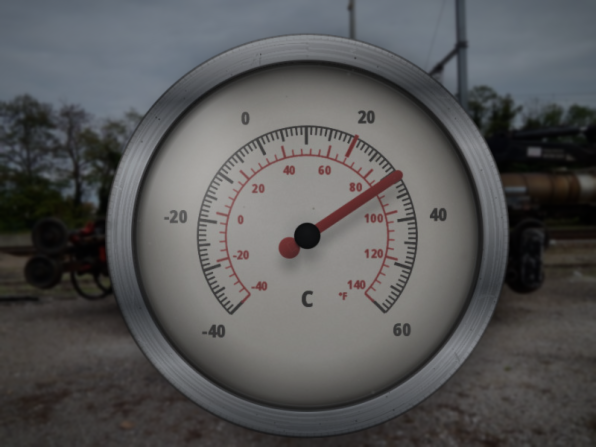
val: 31 °C
